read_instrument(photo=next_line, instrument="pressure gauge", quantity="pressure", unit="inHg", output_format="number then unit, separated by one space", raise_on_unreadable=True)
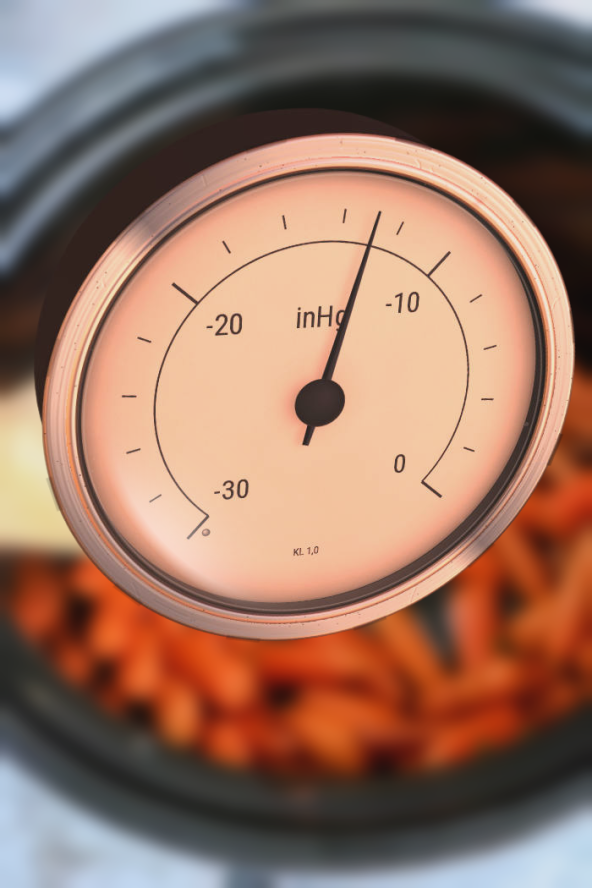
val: -13 inHg
